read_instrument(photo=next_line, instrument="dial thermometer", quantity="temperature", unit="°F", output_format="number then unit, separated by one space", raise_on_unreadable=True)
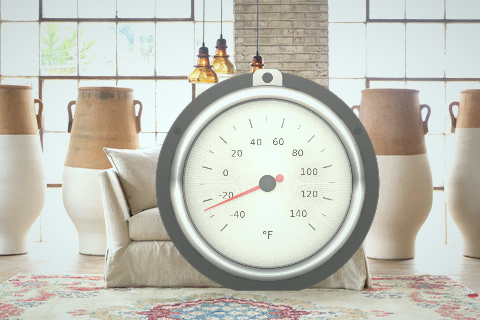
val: -25 °F
